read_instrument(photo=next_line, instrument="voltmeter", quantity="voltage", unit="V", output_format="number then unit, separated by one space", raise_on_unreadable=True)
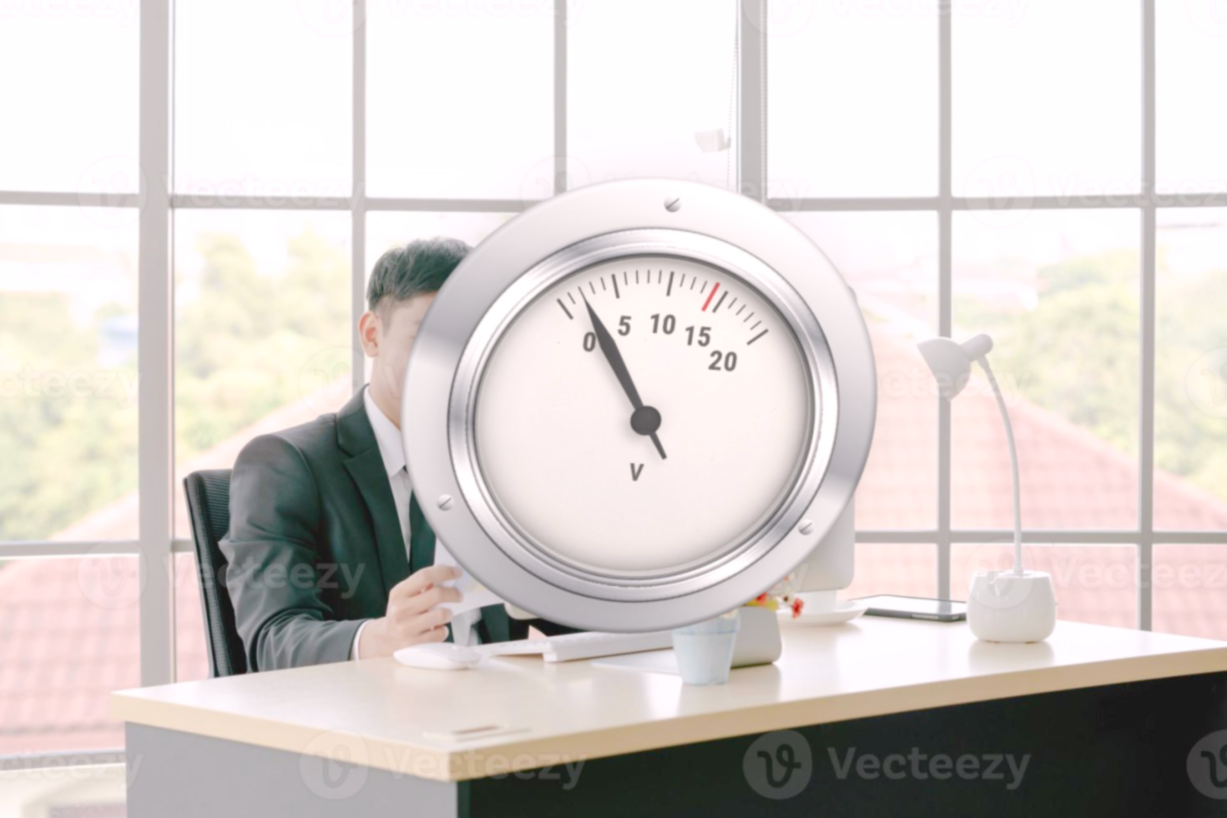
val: 2 V
